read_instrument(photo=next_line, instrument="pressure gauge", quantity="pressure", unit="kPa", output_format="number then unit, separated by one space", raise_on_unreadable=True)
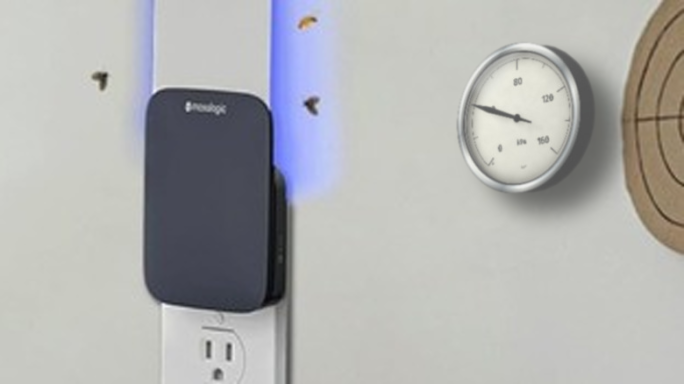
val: 40 kPa
